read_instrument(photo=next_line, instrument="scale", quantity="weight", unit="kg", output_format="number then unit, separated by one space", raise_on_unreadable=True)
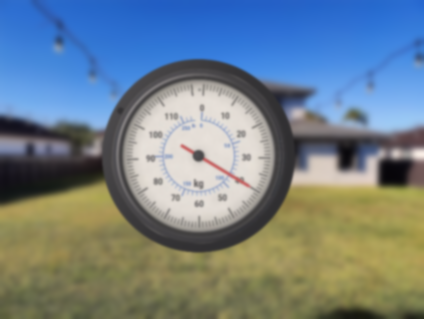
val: 40 kg
